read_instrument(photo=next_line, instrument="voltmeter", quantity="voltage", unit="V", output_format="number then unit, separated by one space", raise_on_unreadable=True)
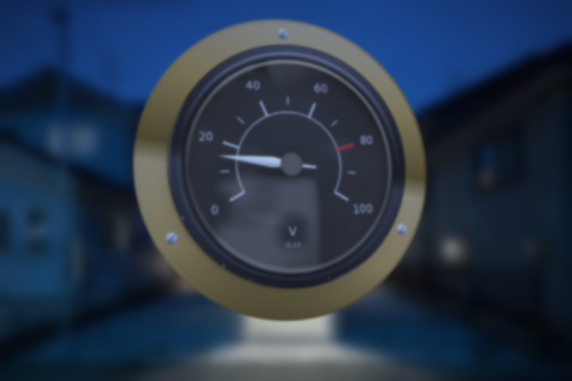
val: 15 V
